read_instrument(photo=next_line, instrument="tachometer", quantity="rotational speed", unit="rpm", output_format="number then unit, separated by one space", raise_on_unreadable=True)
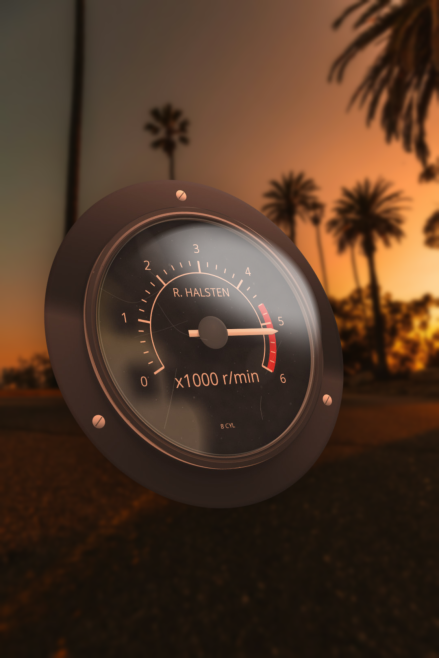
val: 5200 rpm
